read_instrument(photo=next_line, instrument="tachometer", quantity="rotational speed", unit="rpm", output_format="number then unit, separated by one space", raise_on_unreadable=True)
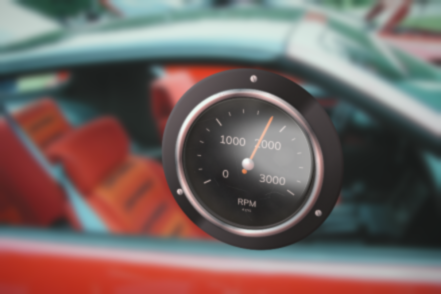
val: 1800 rpm
